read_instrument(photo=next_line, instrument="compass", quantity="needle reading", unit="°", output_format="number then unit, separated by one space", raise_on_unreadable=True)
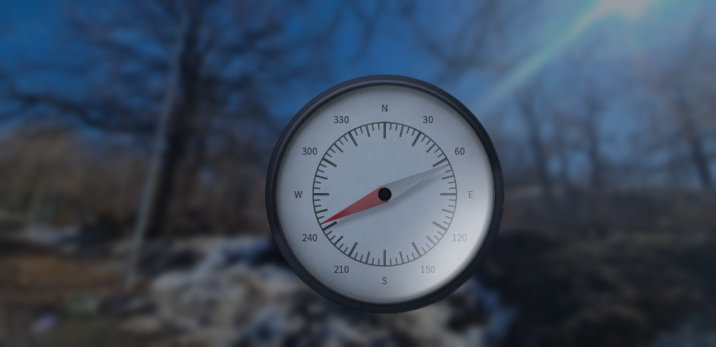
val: 245 °
